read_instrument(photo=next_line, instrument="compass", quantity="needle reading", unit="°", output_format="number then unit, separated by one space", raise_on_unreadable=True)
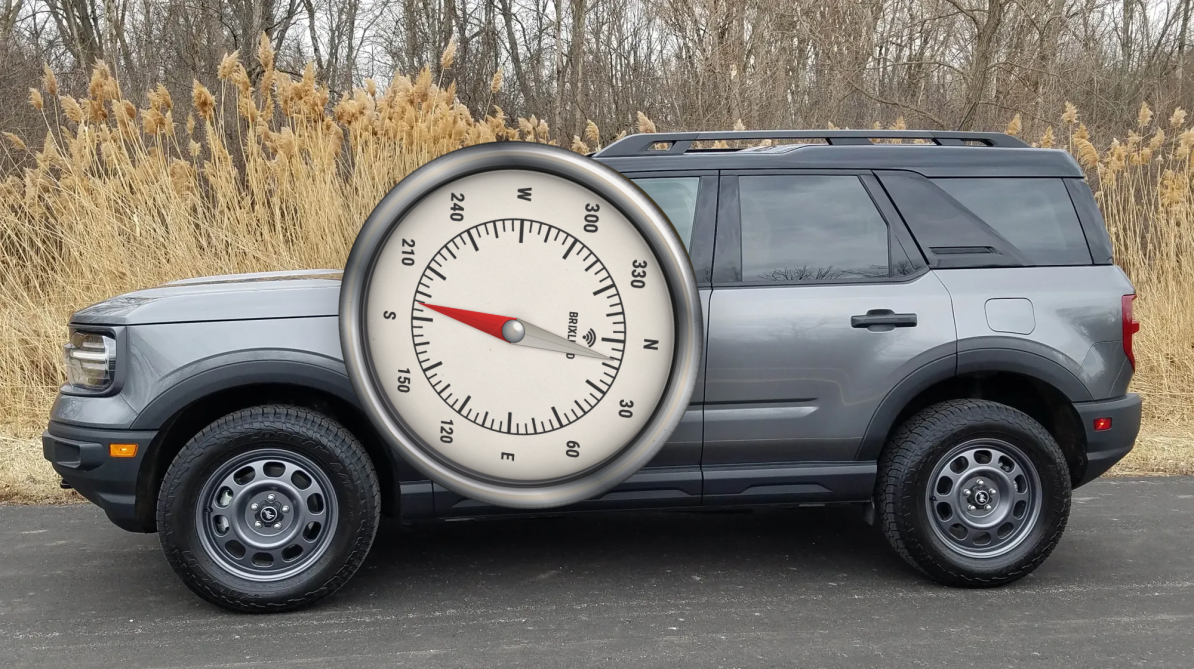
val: 190 °
